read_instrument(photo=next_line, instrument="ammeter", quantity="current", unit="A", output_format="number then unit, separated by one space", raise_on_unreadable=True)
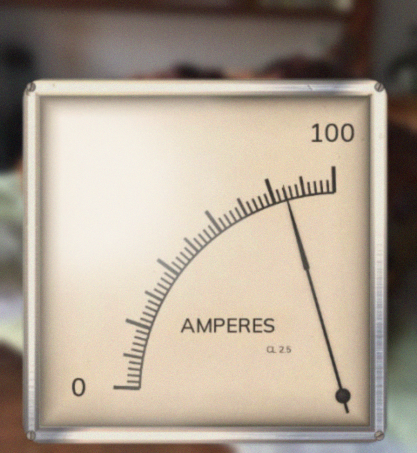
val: 84 A
